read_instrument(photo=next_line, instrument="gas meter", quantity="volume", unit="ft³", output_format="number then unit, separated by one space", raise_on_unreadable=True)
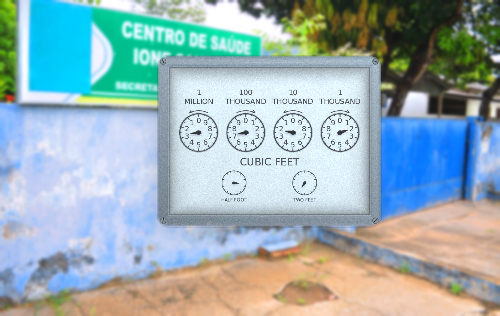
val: 272200 ft³
